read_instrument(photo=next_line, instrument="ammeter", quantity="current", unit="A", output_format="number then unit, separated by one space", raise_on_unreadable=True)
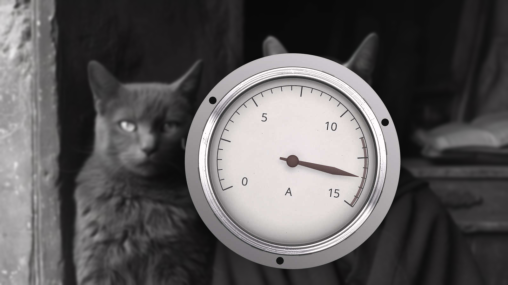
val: 13.5 A
